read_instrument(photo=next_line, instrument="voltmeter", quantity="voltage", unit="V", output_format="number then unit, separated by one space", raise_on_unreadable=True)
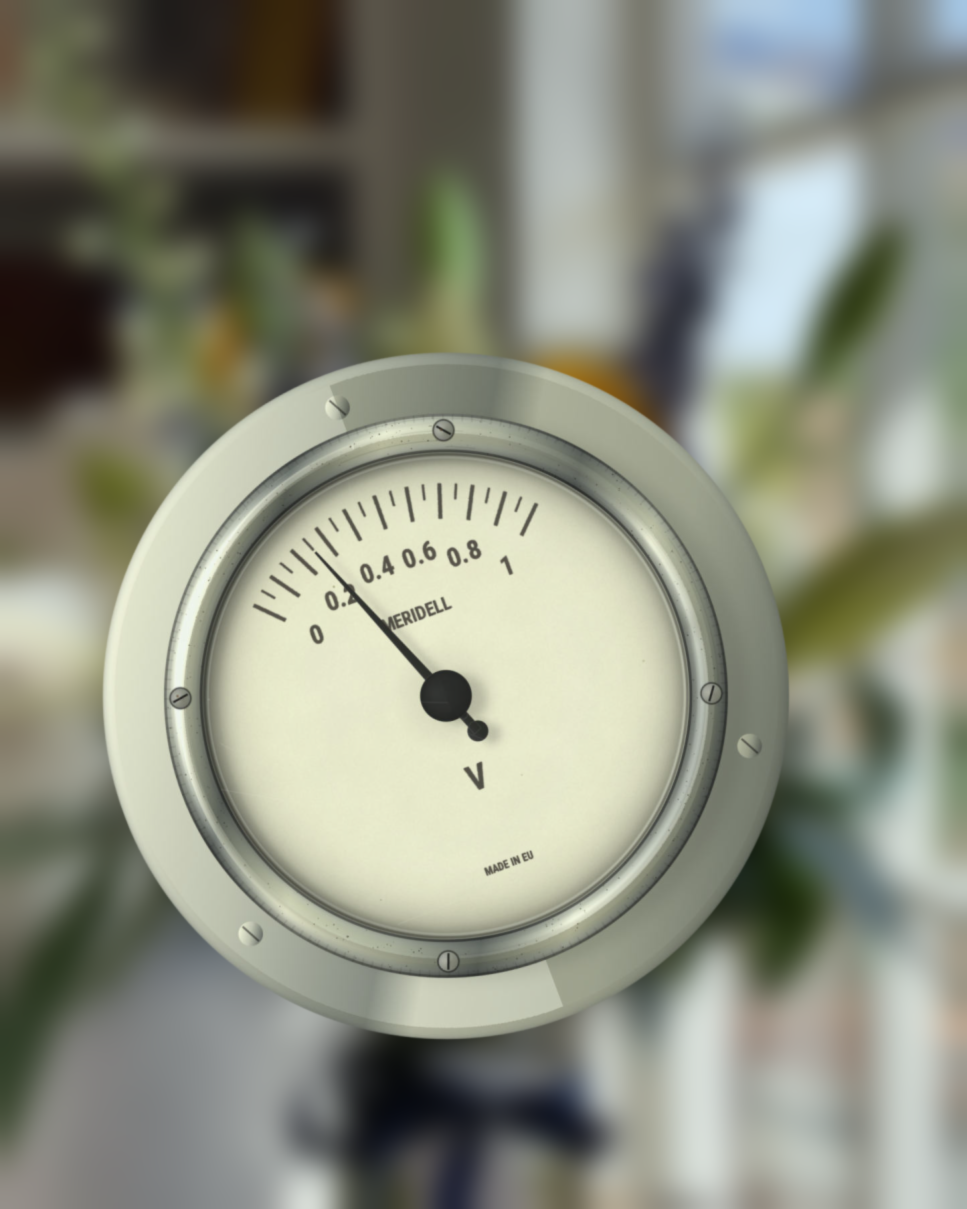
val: 0.25 V
